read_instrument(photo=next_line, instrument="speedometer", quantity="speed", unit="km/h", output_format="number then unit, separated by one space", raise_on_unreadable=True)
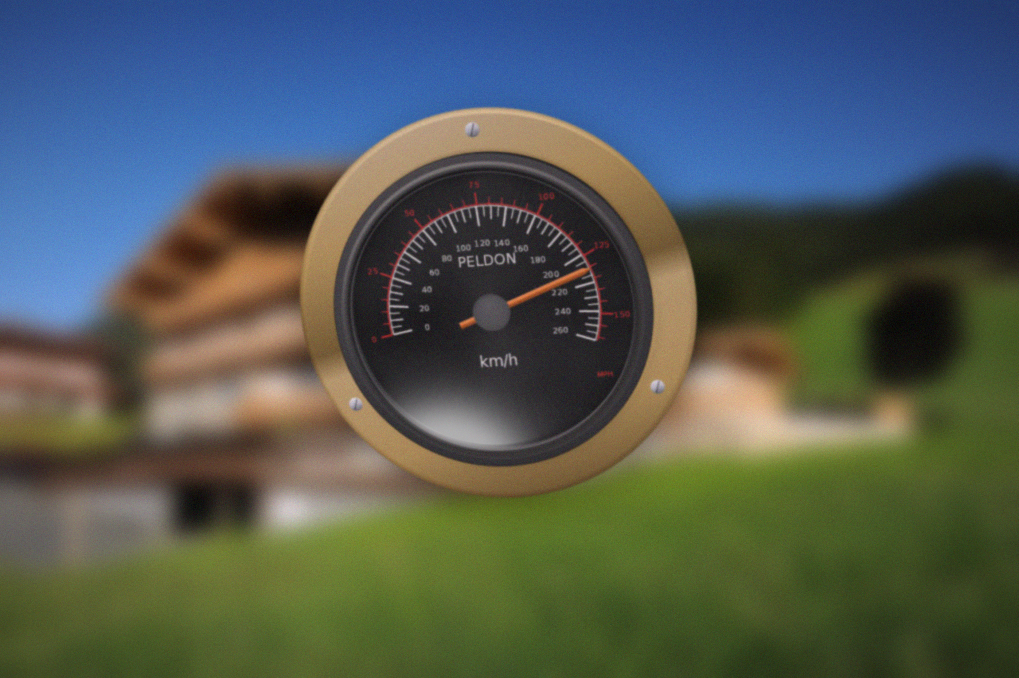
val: 210 km/h
